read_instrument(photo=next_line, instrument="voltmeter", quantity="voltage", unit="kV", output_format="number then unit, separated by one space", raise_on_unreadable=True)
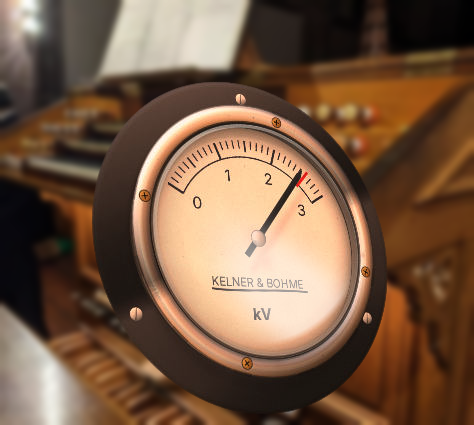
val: 2.5 kV
